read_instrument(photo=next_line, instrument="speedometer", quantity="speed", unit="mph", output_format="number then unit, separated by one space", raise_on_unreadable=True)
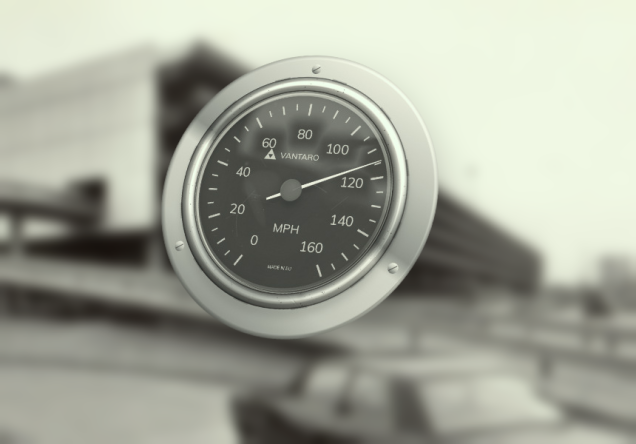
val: 115 mph
